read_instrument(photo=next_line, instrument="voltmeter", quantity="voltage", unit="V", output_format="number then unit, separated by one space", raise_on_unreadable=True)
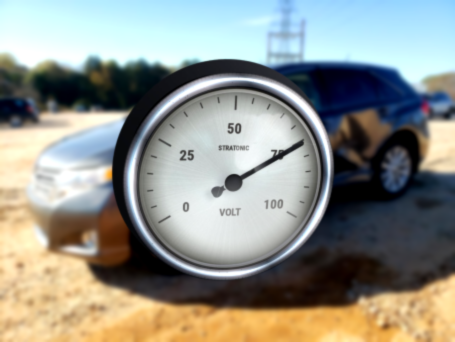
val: 75 V
